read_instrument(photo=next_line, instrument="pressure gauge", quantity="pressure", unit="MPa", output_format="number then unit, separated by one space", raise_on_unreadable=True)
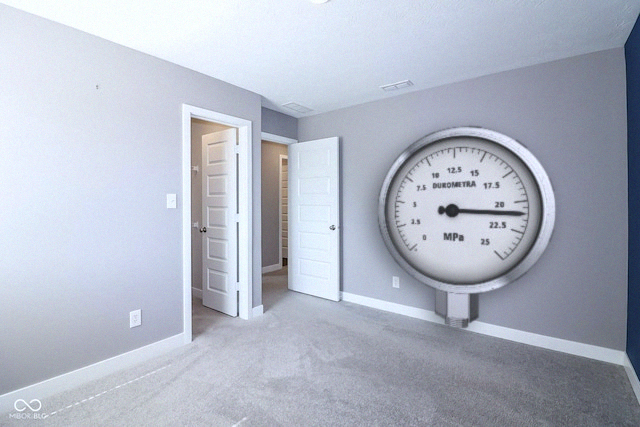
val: 21 MPa
